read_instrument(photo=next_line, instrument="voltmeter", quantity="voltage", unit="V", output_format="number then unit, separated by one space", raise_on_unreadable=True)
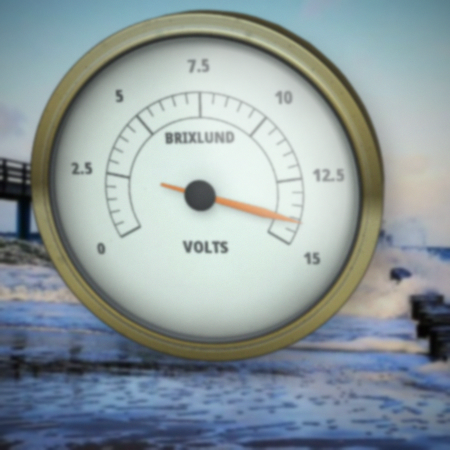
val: 14 V
